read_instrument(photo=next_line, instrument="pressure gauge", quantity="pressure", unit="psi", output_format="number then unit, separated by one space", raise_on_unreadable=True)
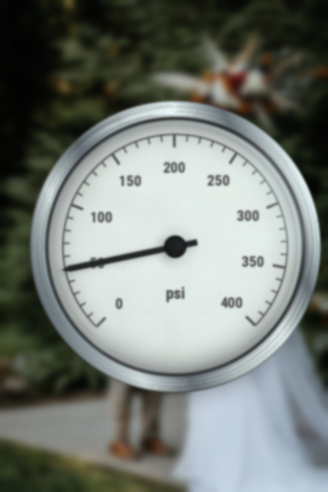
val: 50 psi
